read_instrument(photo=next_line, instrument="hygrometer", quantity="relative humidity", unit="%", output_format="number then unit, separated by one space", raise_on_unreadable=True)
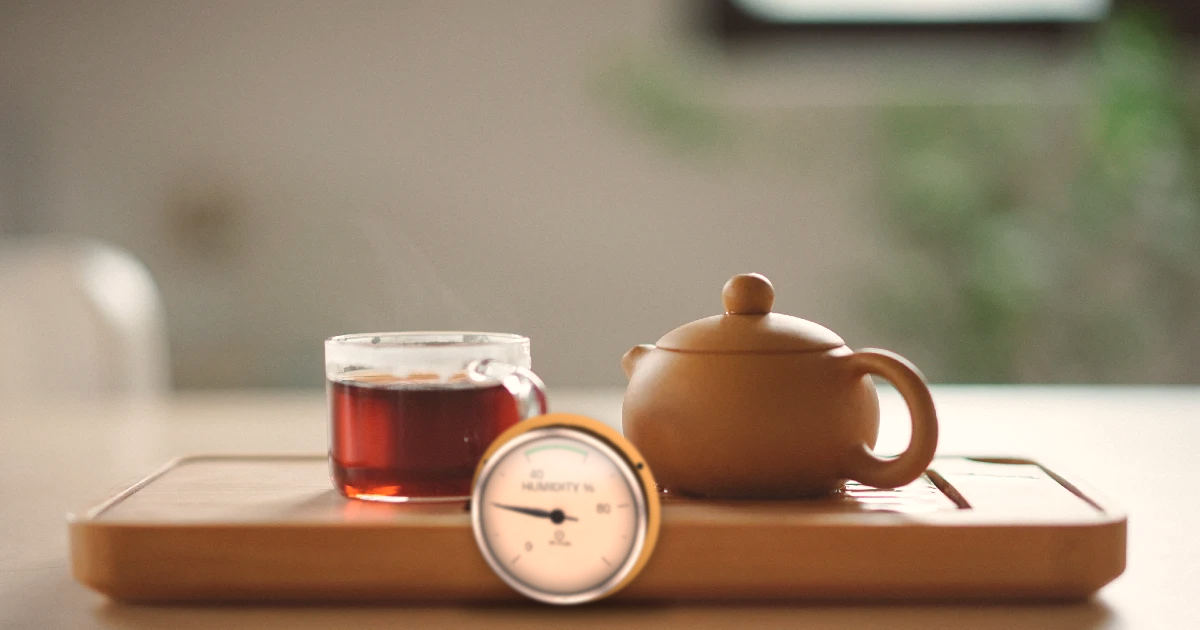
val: 20 %
